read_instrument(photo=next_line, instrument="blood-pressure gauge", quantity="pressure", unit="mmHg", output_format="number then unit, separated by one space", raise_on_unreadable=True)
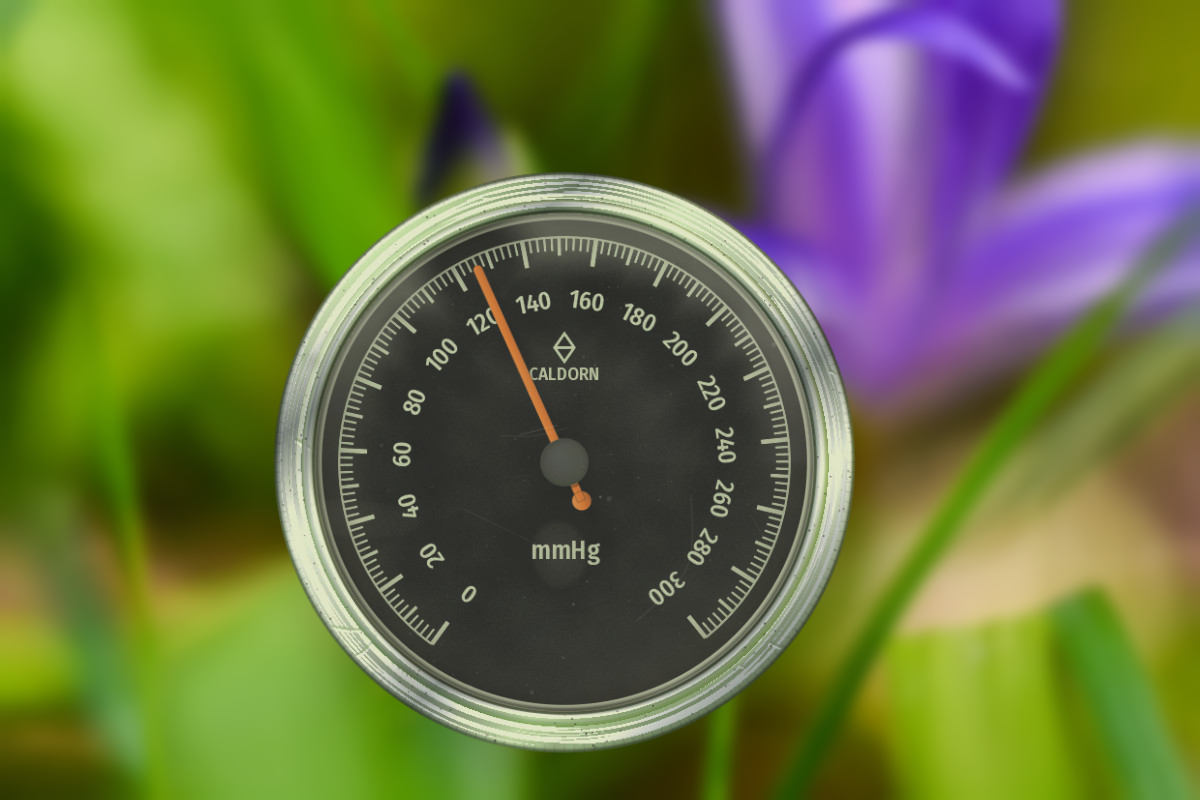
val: 126 mmHg
